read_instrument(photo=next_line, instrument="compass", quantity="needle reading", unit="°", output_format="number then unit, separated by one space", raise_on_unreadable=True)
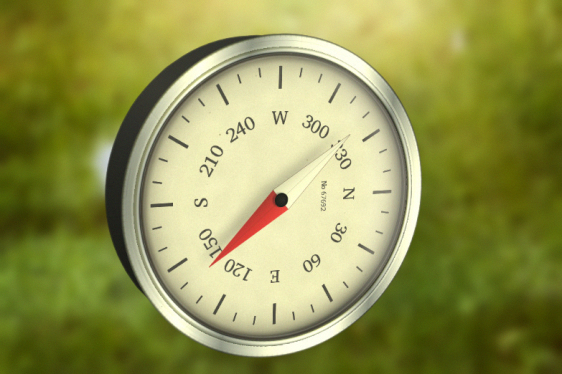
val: 140 °
